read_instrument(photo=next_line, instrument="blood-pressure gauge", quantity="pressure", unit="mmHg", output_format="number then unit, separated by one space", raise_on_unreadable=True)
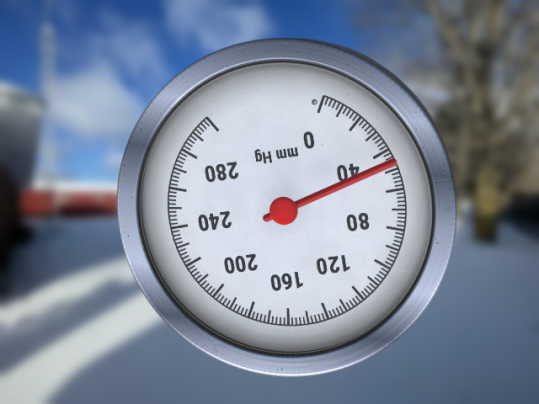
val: 46 mmHg
